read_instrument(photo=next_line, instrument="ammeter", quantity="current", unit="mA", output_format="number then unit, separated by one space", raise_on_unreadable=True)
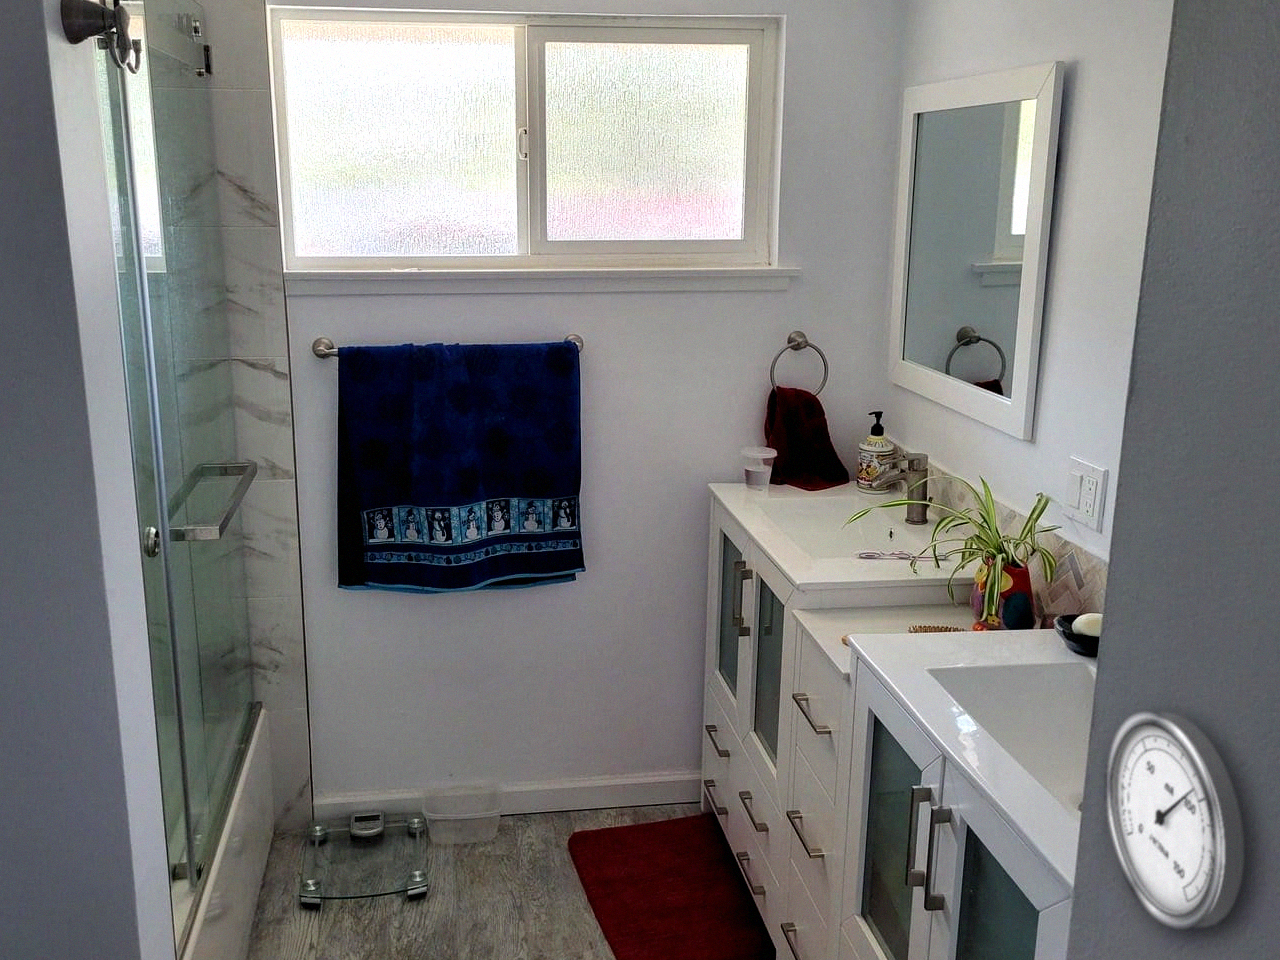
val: 95 mA
